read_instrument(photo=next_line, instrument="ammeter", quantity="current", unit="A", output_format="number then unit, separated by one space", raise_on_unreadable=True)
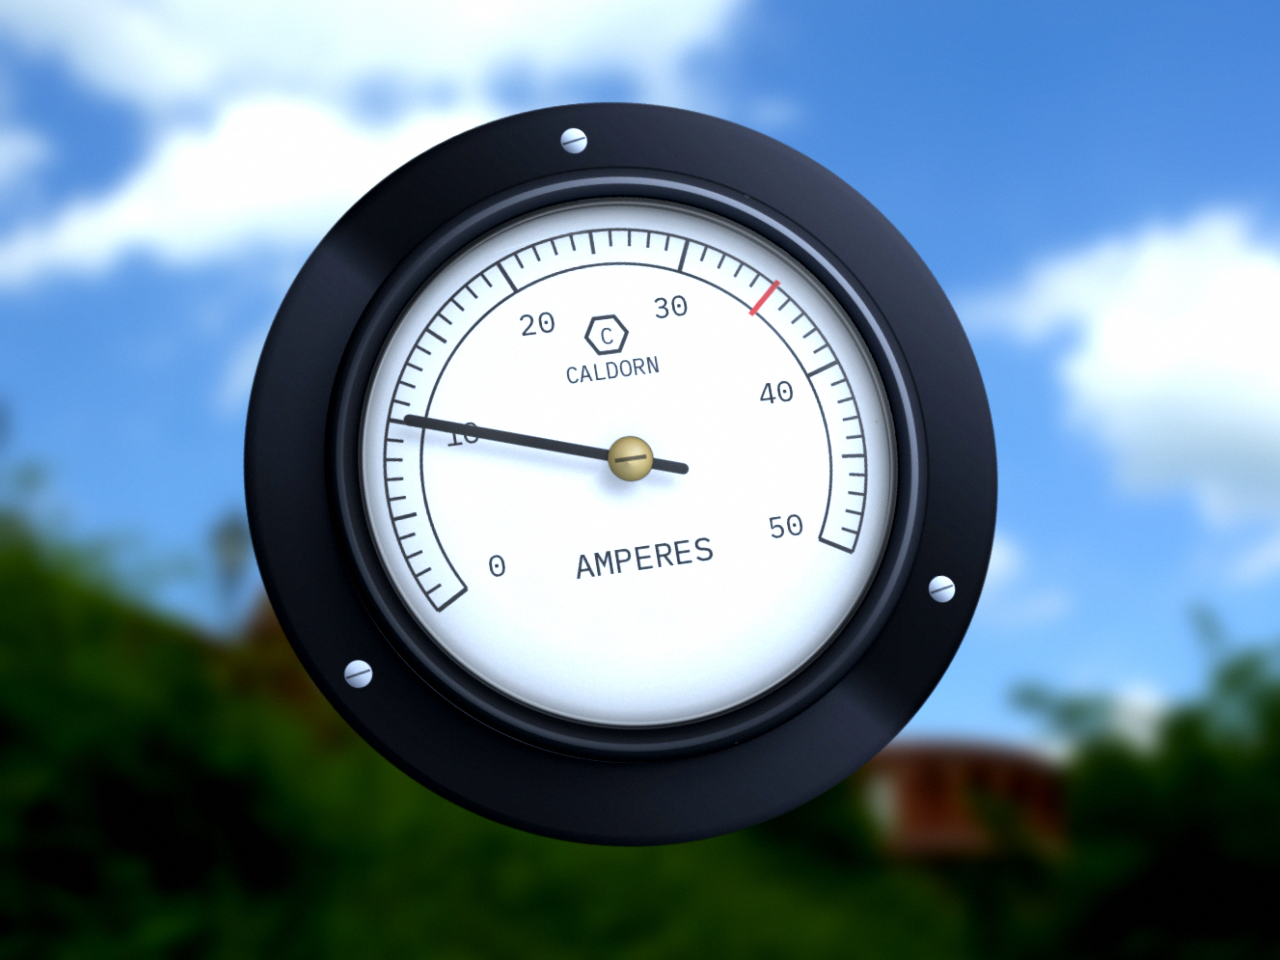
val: 10 A
